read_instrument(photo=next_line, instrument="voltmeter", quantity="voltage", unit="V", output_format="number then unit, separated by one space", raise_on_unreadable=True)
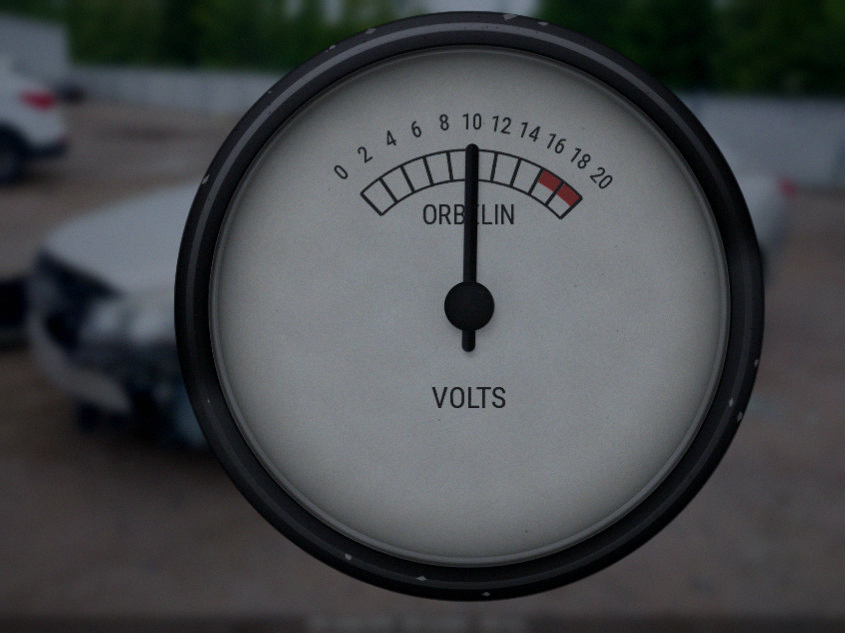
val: 10 V
